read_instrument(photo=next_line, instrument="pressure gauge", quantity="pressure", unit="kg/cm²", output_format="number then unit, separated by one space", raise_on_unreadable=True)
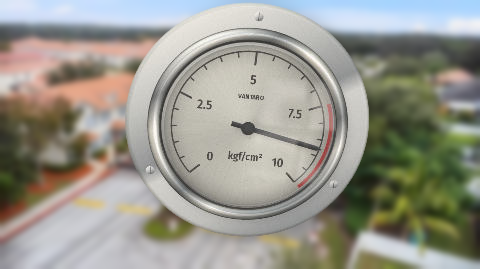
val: 8.75 kg/cm²
